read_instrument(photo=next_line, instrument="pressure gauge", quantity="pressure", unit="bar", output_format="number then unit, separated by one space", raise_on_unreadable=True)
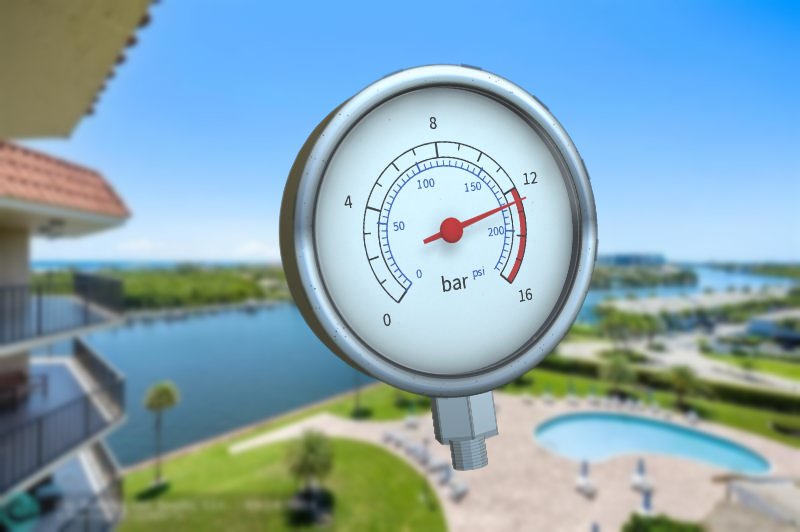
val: 12.5 bar
